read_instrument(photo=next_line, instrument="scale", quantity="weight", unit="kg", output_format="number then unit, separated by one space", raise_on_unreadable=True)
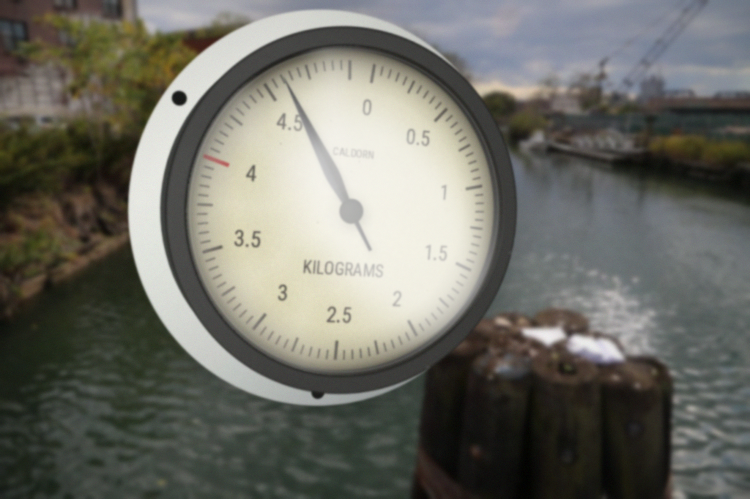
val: 4.6 kg
